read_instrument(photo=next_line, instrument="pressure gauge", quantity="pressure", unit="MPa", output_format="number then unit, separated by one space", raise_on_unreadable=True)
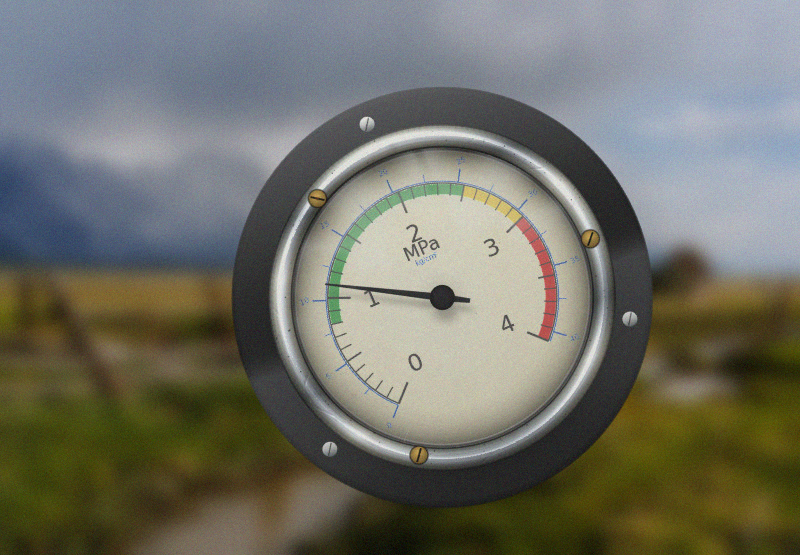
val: 1.1 MPa
